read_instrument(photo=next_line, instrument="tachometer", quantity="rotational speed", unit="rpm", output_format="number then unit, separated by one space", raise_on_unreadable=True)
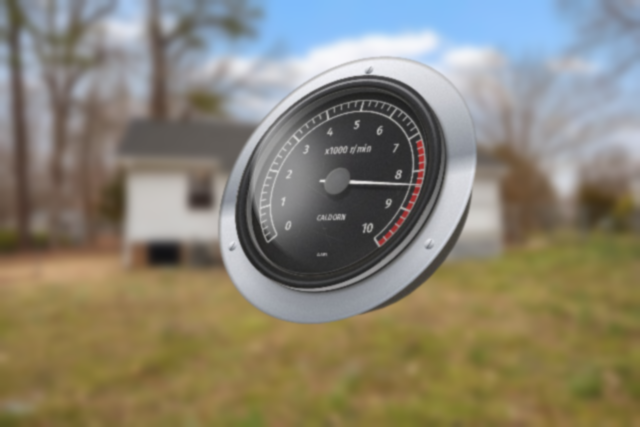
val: 8400 rpm
